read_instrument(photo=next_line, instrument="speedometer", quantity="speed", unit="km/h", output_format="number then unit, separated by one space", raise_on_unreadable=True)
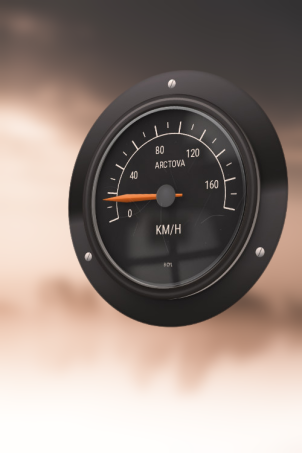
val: 15 km/h
